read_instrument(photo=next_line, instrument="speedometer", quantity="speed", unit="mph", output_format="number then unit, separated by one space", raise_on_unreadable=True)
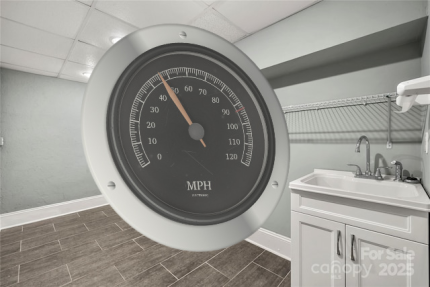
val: 45 mph
